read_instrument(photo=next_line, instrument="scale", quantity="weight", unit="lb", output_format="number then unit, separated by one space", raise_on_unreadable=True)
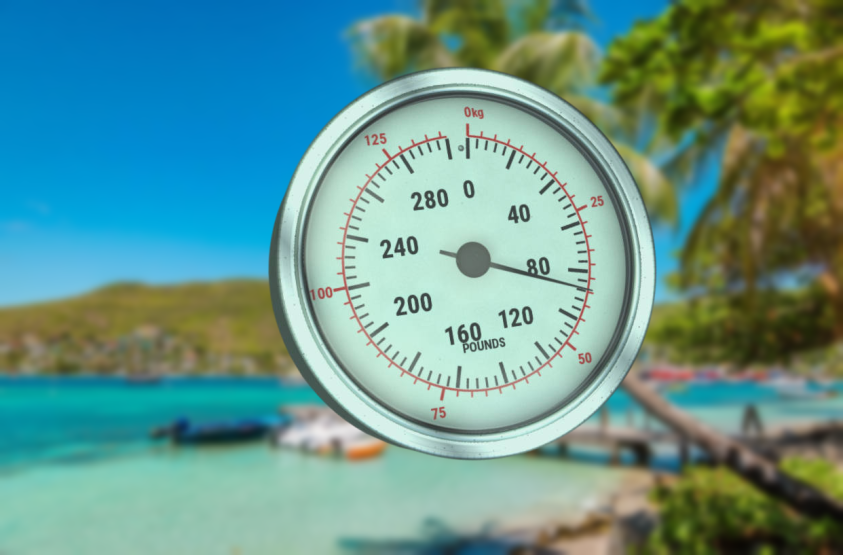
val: 88 lb
